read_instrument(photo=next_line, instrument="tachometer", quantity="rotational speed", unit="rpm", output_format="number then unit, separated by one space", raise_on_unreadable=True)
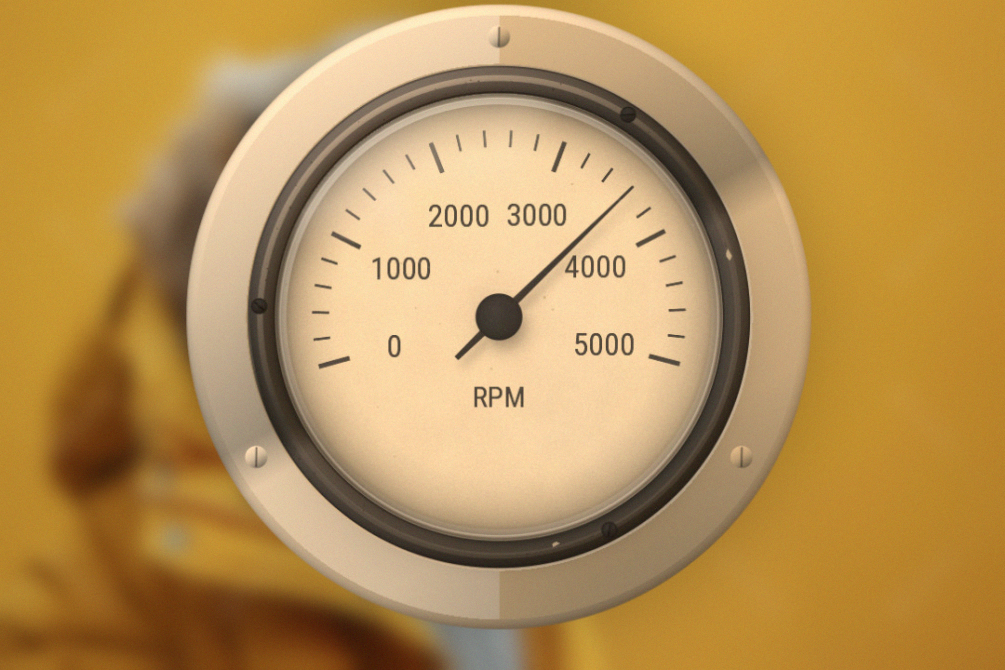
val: 3600 rpm
